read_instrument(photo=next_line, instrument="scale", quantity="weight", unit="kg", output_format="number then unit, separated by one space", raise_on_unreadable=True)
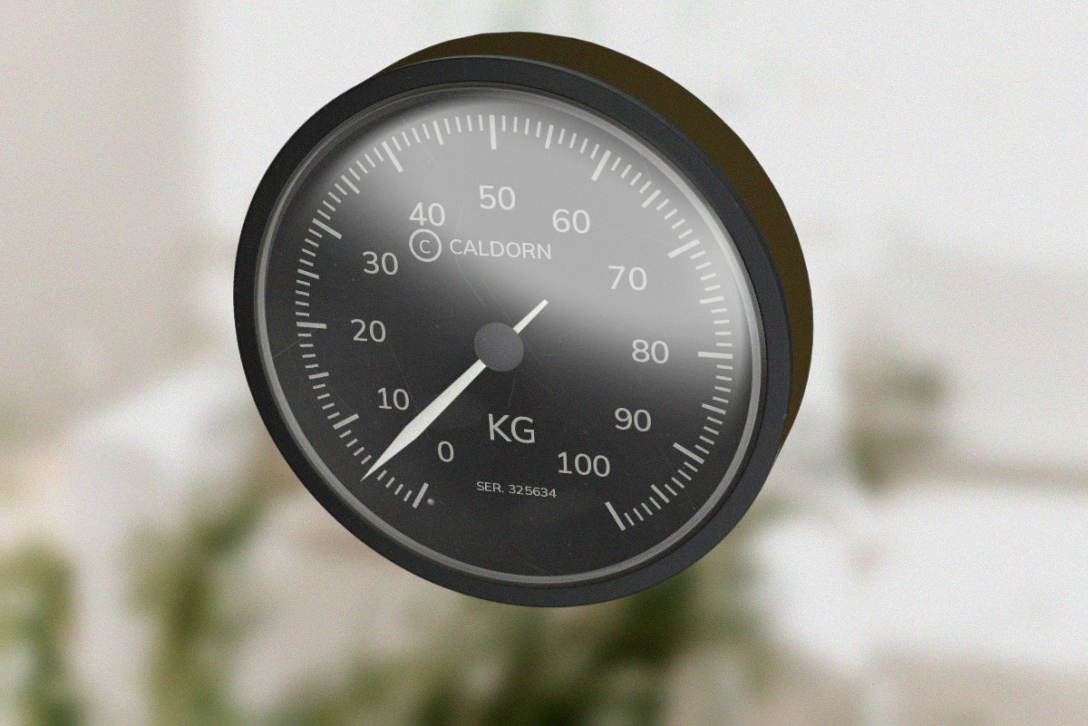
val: 5 kg
